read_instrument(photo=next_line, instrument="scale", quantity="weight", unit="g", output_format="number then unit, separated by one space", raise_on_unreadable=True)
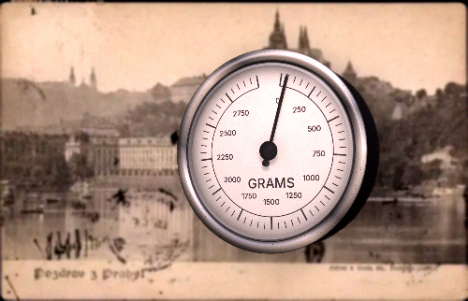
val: 50 g
